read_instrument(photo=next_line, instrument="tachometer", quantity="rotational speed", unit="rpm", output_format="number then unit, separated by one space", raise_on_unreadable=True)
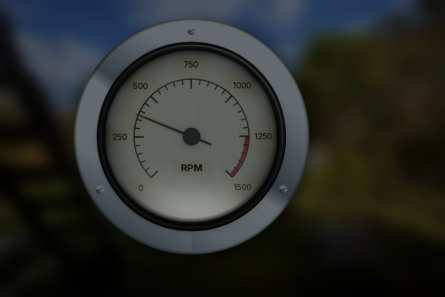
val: 375 rpm
